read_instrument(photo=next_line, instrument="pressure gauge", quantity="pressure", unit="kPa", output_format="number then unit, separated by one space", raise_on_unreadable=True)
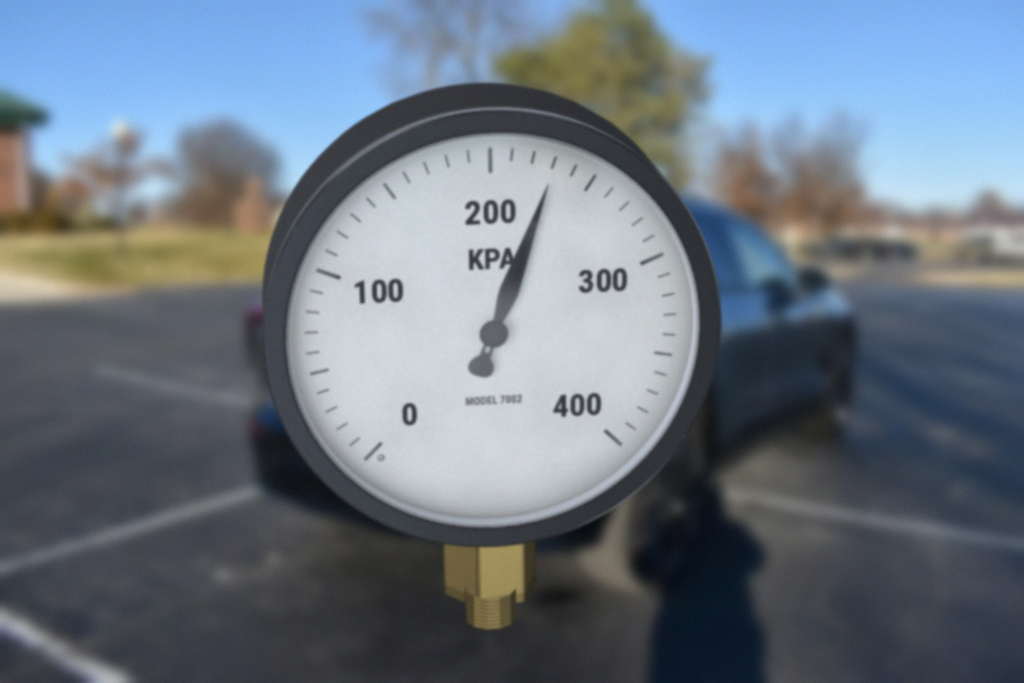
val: 230 kPa
